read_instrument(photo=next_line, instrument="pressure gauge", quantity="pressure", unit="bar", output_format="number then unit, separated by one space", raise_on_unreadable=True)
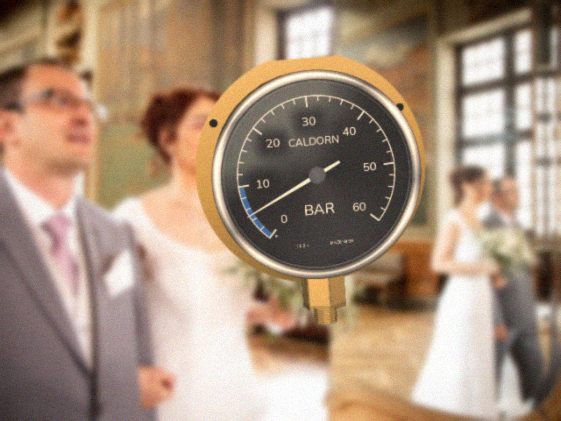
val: 5 bar
